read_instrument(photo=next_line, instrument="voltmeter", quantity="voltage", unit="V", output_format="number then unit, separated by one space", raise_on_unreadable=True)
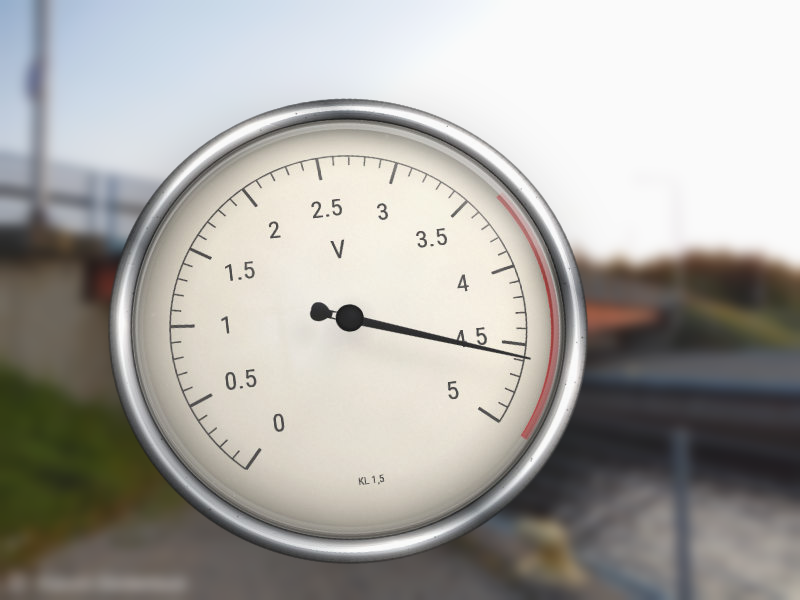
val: 4.6 V
